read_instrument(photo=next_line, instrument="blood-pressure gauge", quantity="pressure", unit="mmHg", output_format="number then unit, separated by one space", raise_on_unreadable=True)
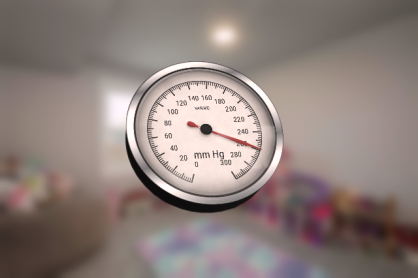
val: 260 mmHg
